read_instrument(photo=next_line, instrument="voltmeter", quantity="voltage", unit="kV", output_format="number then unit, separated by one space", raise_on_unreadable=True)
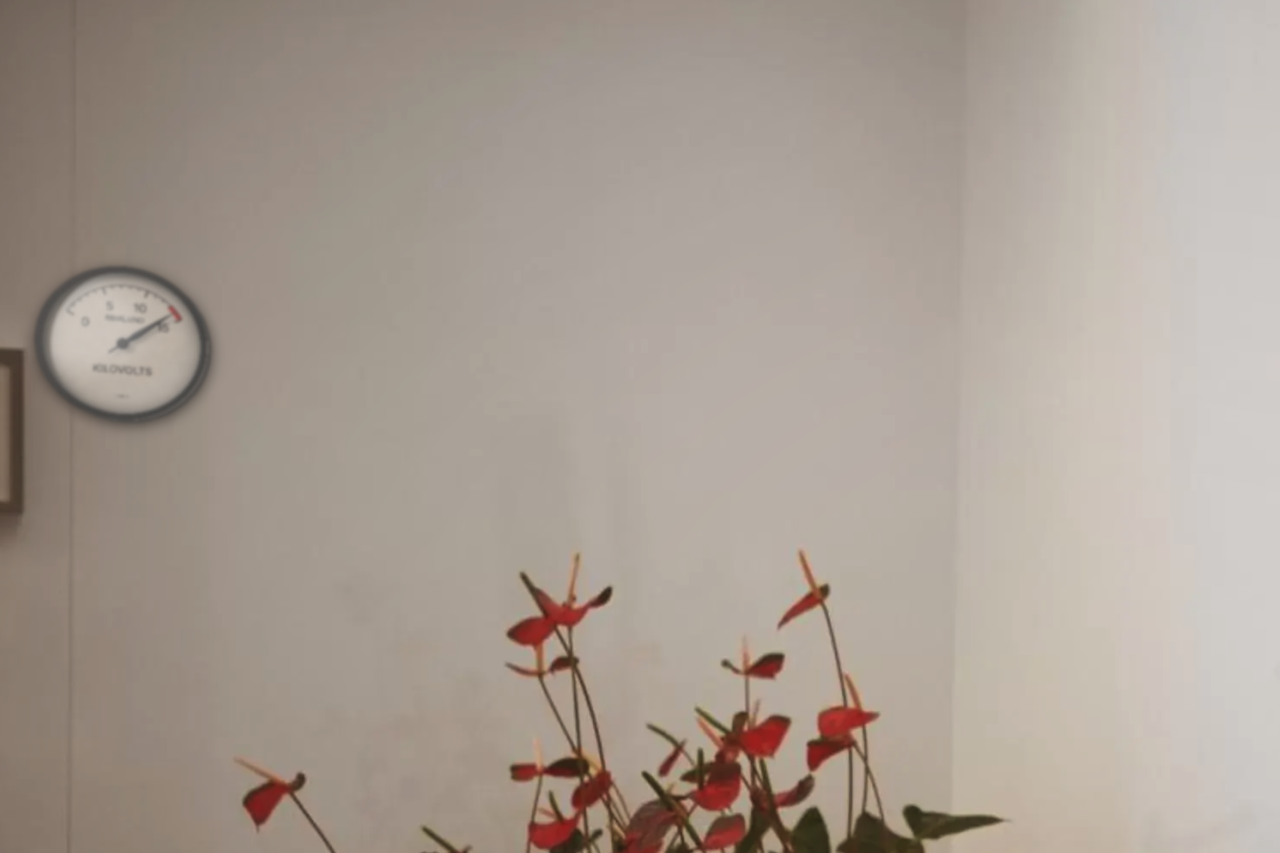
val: 14 kV
